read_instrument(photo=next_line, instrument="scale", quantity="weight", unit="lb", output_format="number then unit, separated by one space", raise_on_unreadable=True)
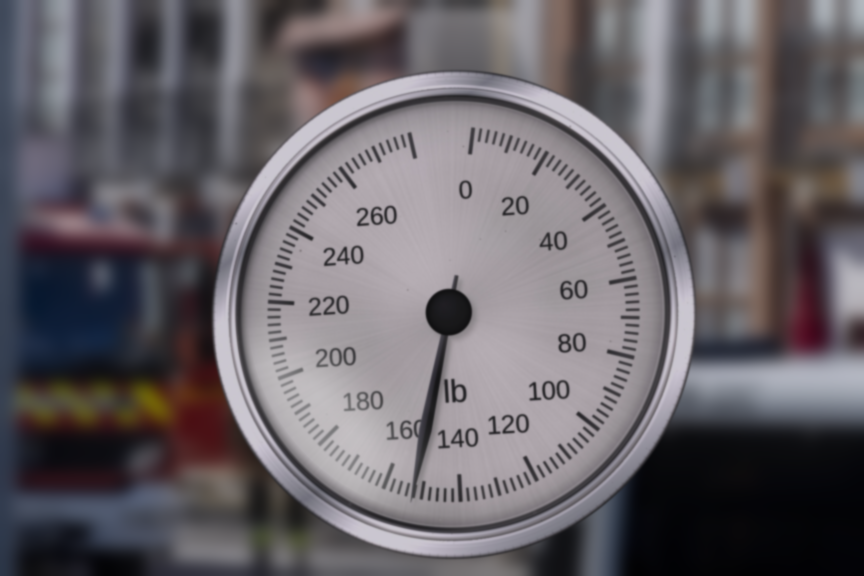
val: 152 lb
